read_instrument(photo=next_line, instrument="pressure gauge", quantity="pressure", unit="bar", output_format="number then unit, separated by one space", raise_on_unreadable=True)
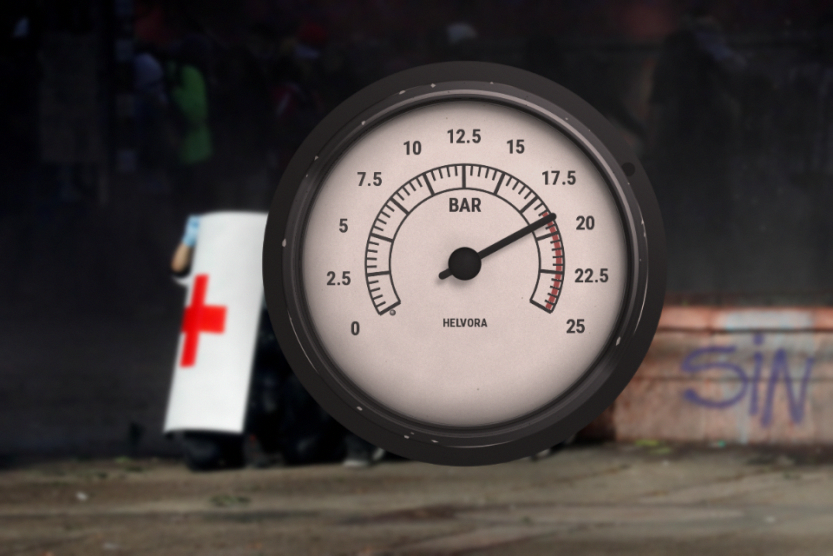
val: 19 bar
